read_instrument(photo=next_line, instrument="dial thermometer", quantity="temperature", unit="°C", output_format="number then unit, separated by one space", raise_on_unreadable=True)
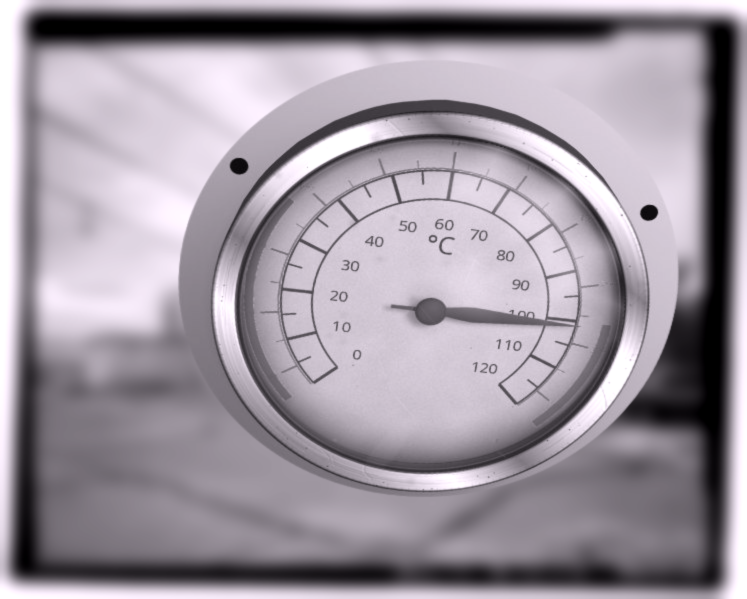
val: 100 °C
